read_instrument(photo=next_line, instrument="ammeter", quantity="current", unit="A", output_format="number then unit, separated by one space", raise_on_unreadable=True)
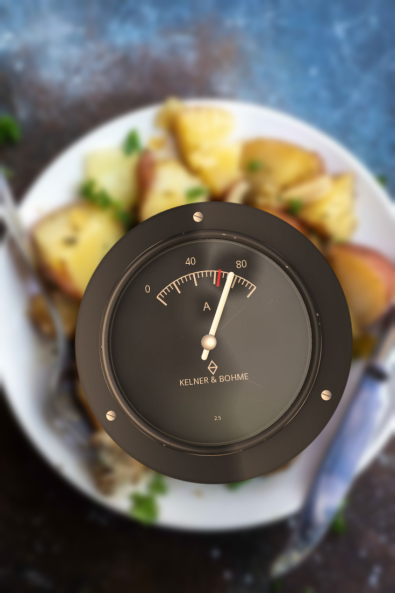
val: 76 A
